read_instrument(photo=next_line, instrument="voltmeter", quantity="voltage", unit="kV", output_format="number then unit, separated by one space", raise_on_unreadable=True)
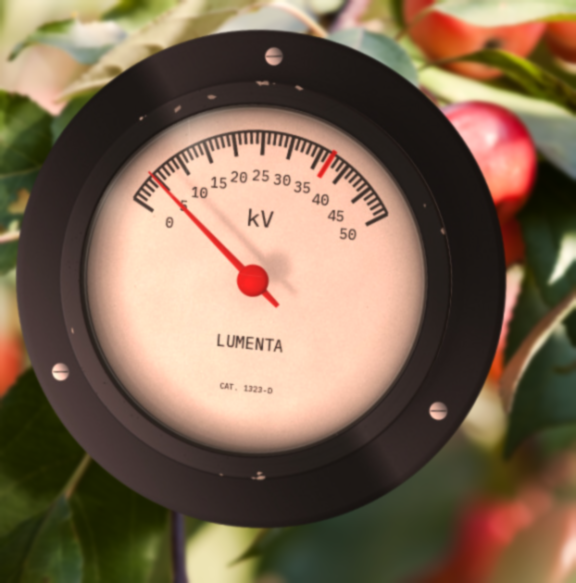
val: 5 kV
